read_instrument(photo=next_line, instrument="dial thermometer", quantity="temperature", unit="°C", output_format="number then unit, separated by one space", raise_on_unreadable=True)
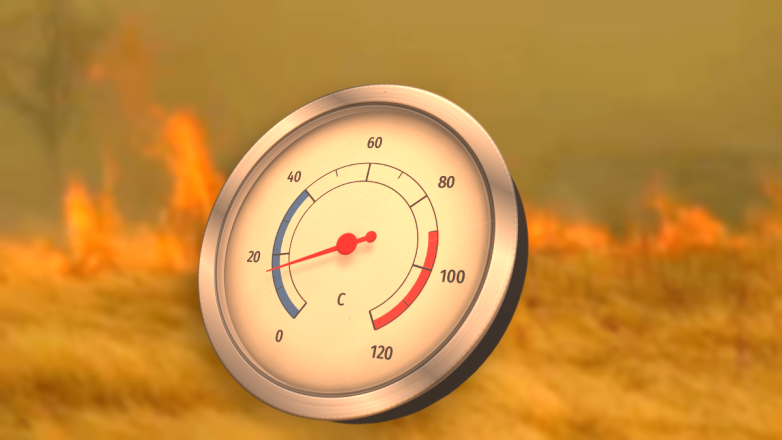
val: 15 °C
